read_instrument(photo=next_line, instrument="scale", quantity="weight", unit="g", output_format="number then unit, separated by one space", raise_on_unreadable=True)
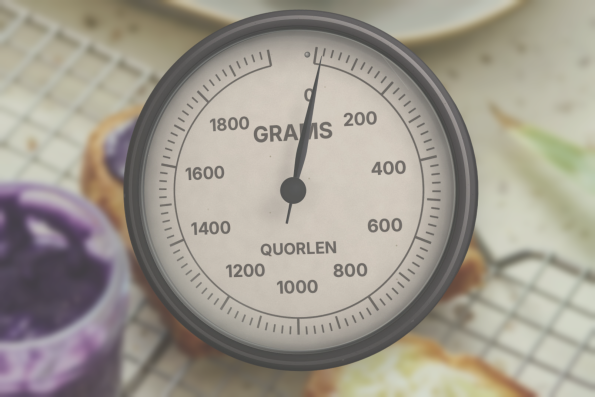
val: 20 g
